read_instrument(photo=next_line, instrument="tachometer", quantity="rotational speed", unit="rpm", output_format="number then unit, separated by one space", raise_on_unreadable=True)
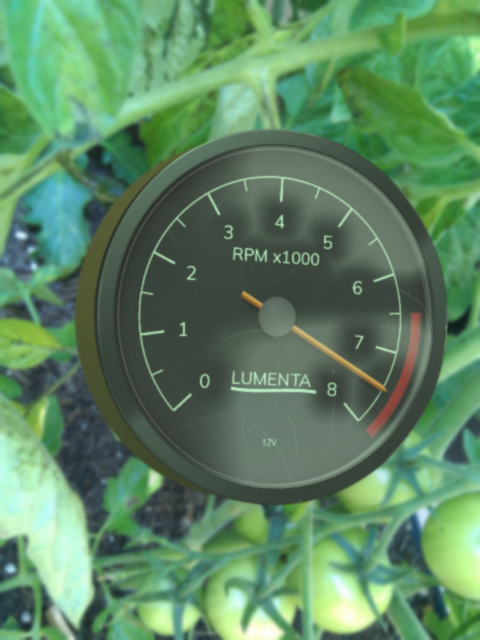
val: 7500 rpm
